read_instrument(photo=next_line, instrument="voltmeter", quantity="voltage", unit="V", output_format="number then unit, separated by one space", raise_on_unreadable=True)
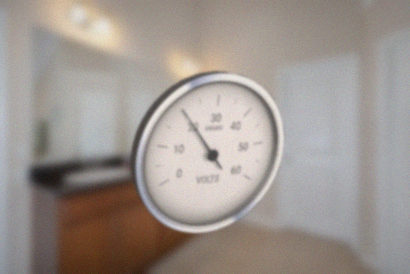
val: 20 V
